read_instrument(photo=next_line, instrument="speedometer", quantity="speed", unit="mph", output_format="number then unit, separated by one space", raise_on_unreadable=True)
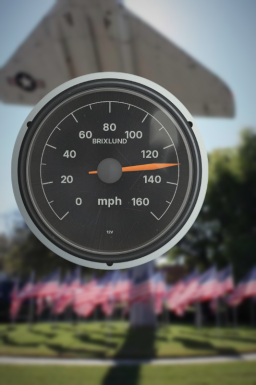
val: 130 mph
